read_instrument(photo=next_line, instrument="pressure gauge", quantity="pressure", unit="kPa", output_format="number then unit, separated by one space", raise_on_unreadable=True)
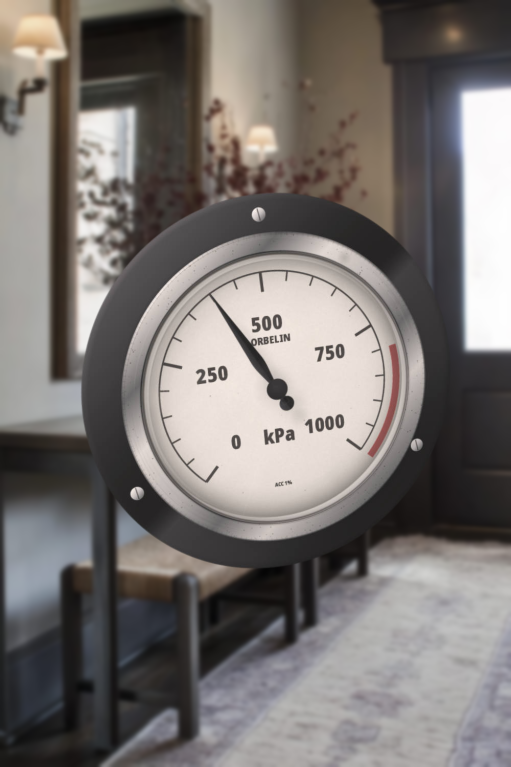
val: 400 kPa
